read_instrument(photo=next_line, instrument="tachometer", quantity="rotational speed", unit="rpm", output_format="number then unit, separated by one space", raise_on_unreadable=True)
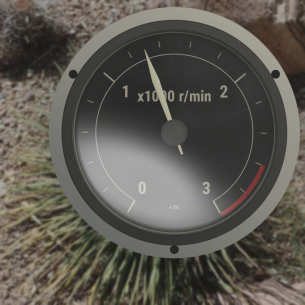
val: 1300 rpm
